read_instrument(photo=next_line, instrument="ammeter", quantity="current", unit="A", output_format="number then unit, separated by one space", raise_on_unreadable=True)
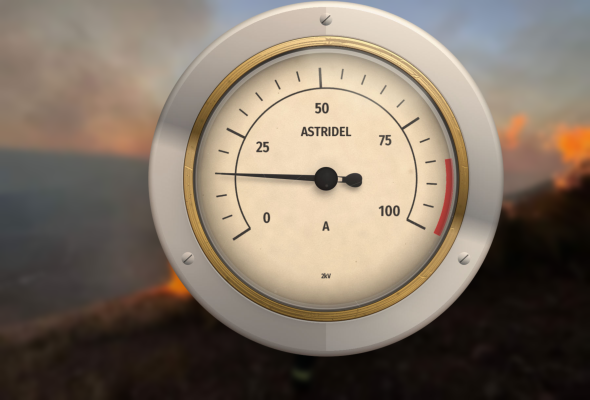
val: 15 A
